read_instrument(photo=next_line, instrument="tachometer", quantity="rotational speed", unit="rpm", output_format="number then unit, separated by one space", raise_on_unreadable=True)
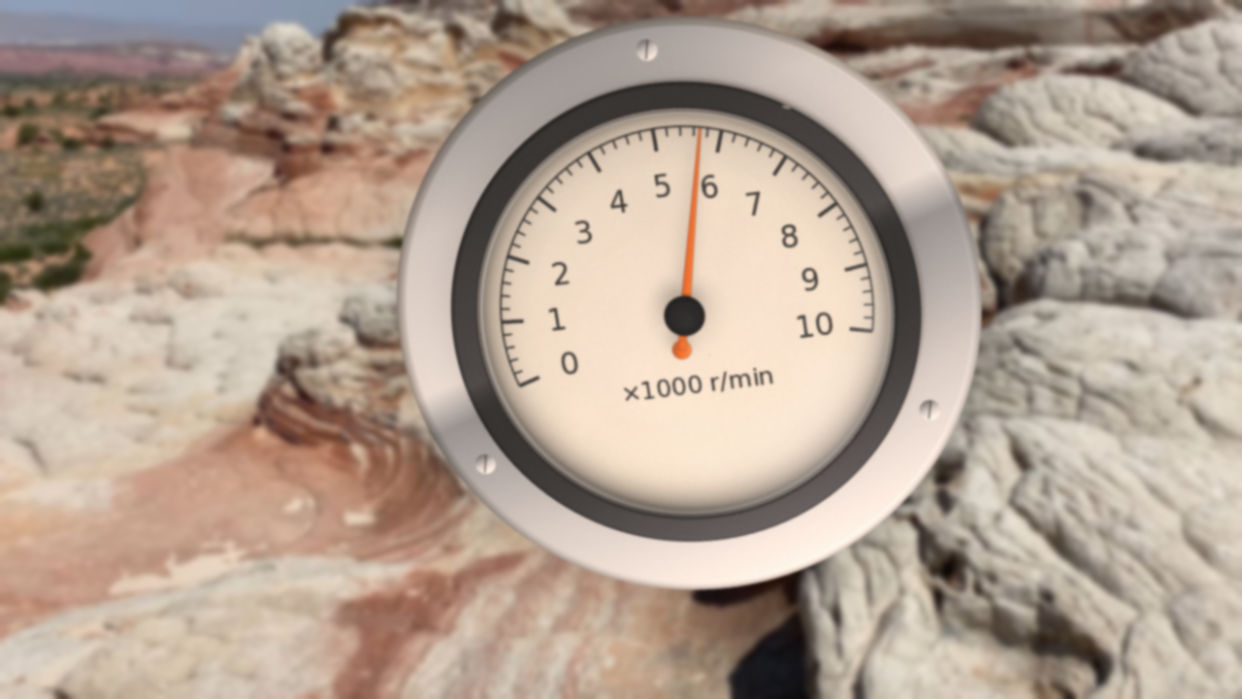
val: 5700 rpm
